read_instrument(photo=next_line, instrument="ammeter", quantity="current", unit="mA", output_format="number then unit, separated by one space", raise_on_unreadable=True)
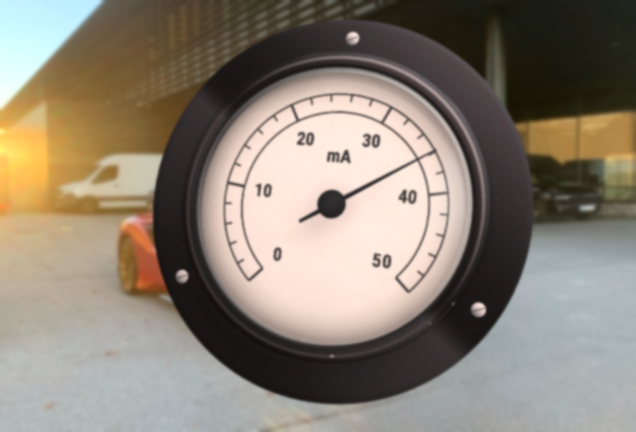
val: 36 mA
